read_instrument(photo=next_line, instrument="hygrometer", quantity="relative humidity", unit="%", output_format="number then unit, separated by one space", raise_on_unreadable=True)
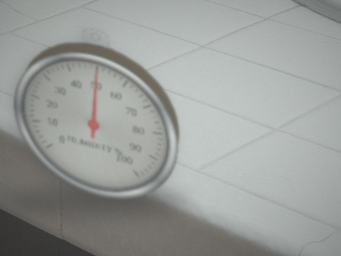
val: 50 %
